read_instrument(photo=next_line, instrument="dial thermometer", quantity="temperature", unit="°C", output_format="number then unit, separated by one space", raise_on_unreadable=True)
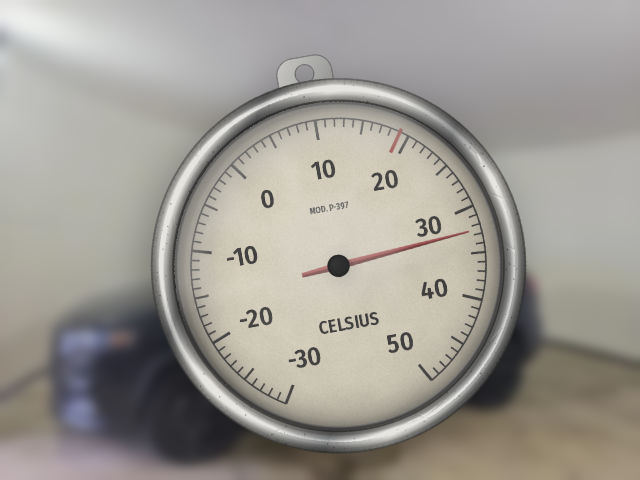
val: 32.5 °C
